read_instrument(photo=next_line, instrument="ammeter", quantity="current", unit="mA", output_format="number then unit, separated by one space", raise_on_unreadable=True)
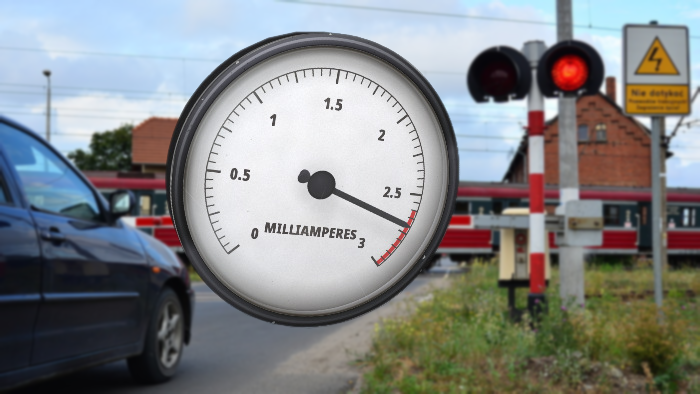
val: 2.7 mA
